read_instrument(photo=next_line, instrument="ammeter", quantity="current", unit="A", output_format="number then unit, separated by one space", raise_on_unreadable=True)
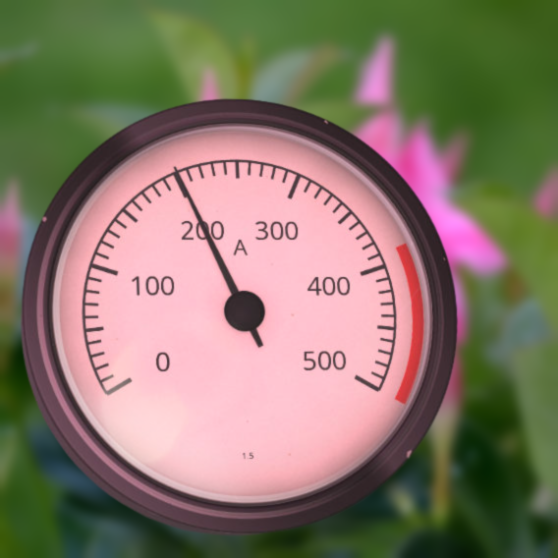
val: 200 A
